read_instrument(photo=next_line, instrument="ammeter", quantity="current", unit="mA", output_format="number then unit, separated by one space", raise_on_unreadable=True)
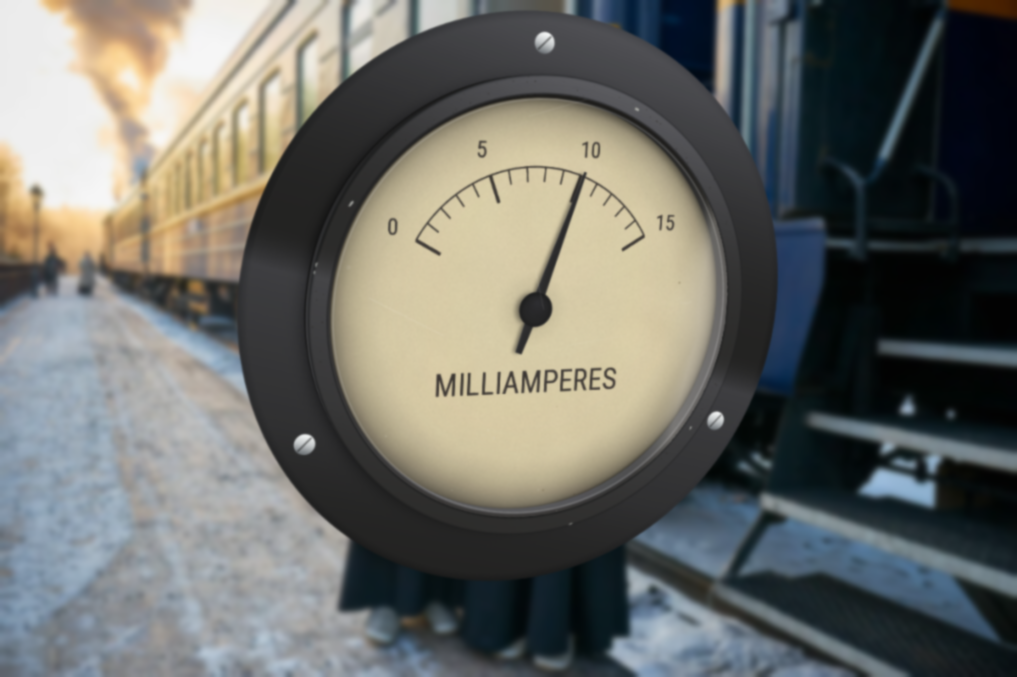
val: 10 mA
